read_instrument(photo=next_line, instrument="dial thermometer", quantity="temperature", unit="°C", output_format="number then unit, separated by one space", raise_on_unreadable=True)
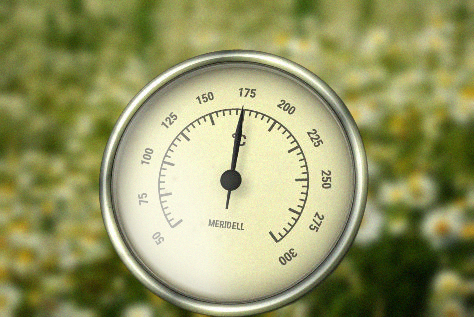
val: 175 °C
